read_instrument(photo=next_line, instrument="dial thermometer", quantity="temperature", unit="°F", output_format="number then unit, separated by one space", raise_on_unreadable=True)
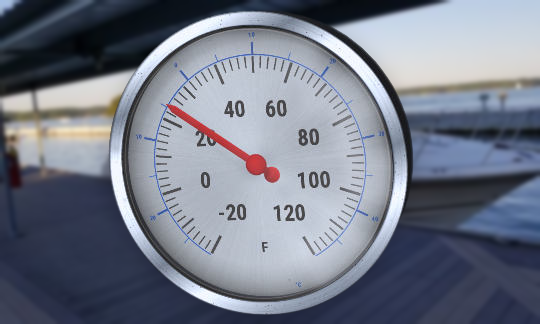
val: 24 °F
